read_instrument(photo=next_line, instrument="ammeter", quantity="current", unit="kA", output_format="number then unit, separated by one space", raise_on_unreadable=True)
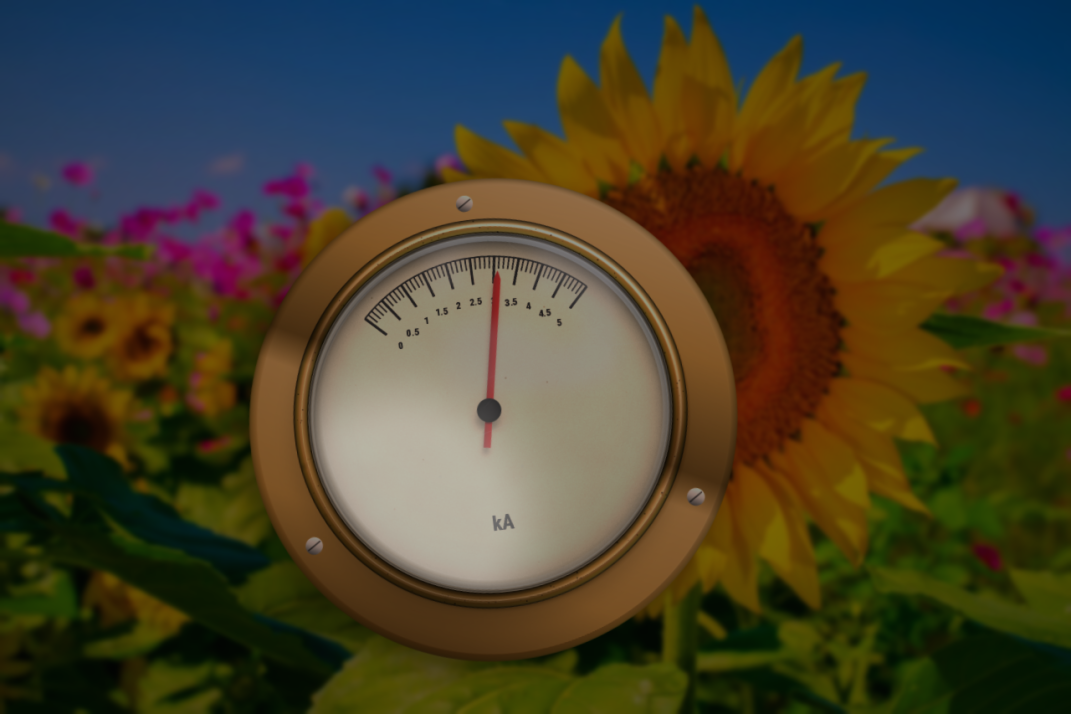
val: 3.1 kA
